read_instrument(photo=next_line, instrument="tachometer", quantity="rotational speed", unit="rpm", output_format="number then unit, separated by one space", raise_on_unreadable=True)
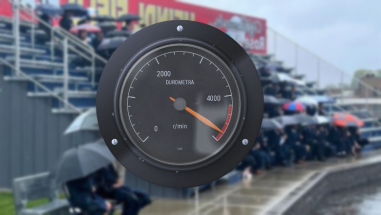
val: 4800 rpm
